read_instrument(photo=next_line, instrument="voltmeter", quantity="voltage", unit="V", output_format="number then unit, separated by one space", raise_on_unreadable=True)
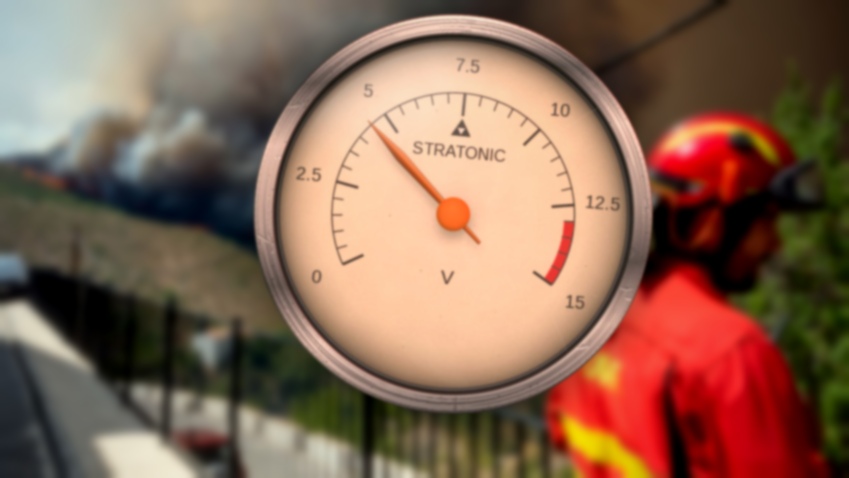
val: 4.5 V
